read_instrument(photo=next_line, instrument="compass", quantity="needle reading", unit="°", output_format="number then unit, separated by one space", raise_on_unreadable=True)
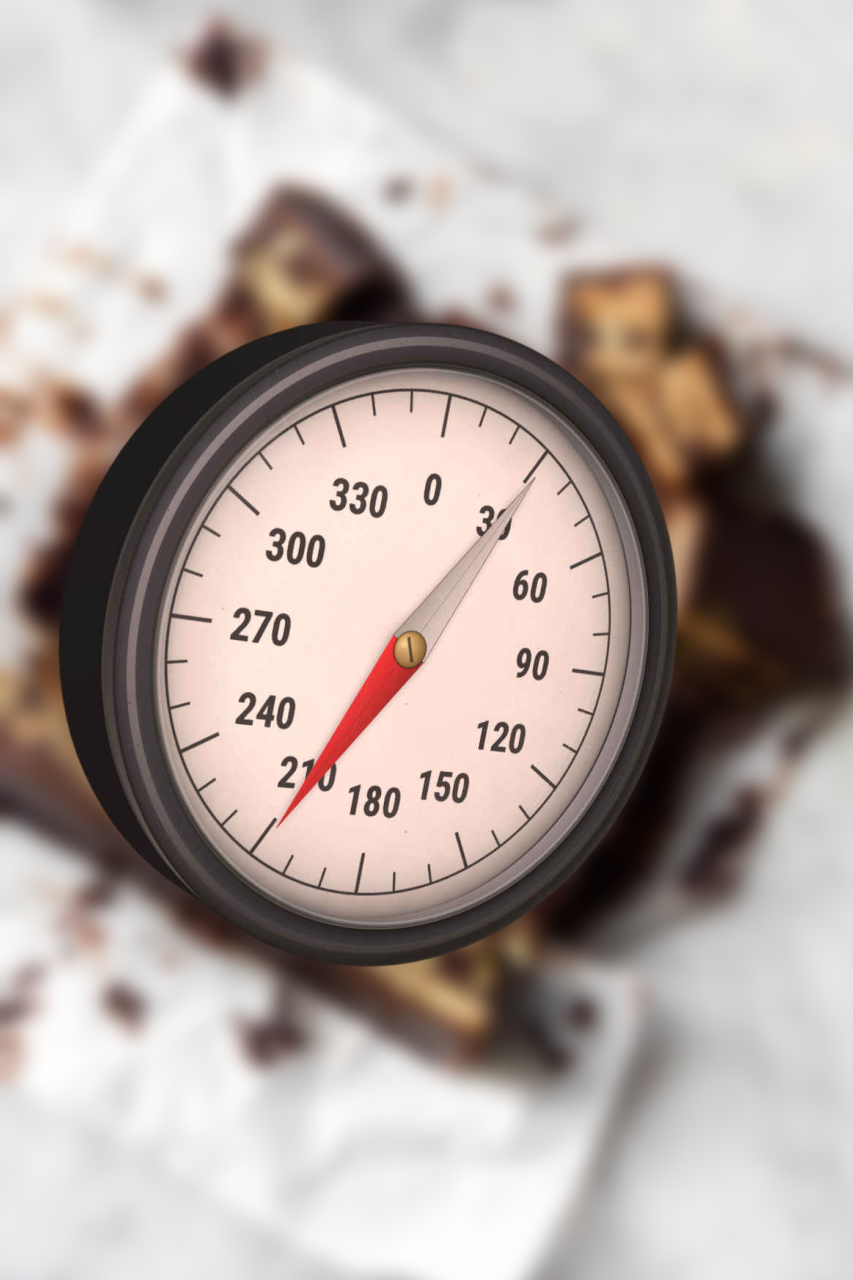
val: 210 °
